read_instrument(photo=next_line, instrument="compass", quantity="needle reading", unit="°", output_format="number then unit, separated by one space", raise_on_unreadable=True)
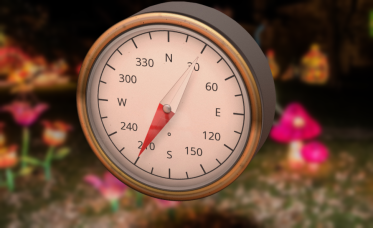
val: 210 °
